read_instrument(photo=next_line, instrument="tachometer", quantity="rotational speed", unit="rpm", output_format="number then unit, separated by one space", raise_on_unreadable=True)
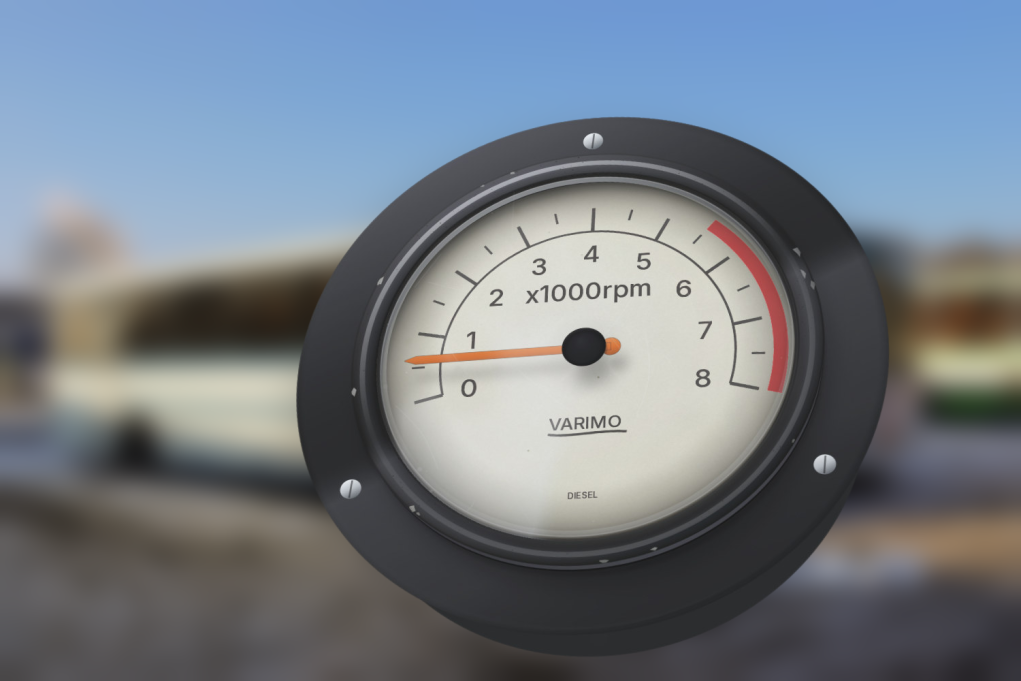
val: 500 rpm
